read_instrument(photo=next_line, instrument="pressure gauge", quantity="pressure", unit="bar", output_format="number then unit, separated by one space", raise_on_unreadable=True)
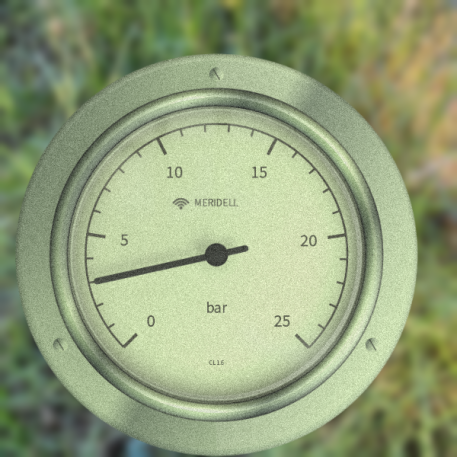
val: 3 bar
